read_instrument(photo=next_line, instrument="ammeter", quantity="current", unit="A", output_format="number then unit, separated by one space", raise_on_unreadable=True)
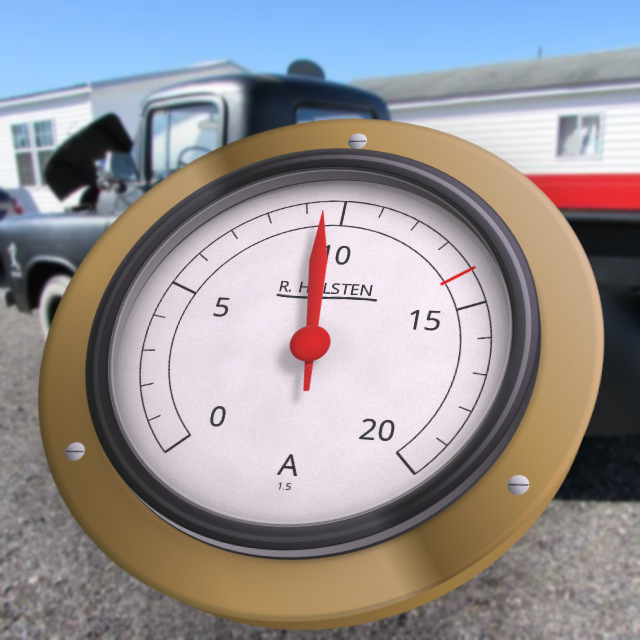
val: 9.5 A
